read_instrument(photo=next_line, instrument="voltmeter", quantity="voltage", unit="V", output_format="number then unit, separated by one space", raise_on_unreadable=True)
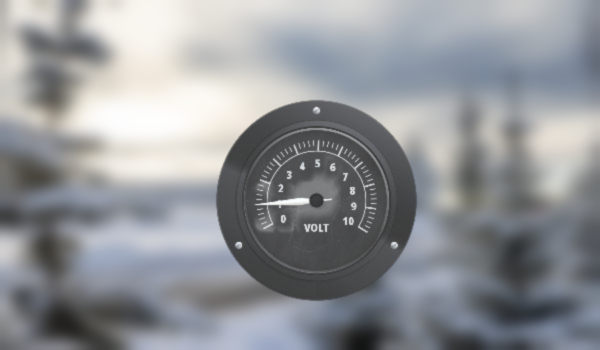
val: 1 V
